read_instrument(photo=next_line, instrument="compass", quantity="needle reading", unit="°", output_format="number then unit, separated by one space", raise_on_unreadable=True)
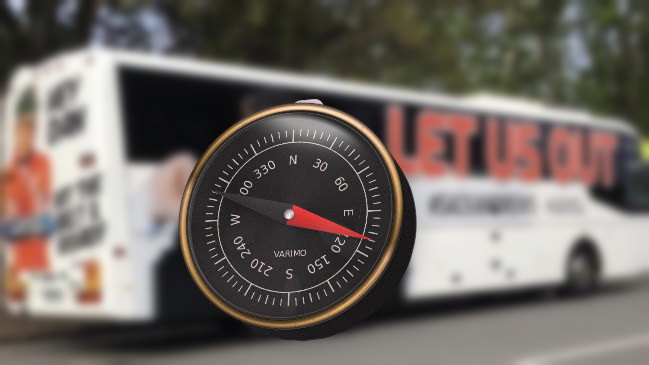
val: 110 °
